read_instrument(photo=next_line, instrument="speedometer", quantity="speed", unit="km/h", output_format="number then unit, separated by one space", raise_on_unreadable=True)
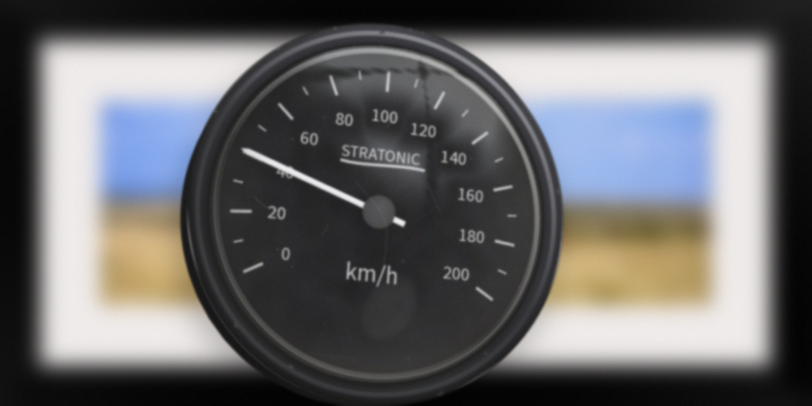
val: 40 km/h
